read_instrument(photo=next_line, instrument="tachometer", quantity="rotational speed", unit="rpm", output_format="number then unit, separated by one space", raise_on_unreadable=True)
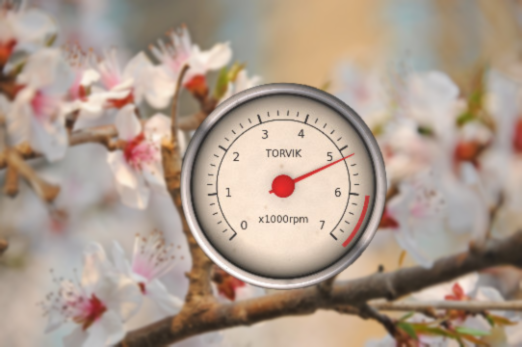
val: 5200 rpm
